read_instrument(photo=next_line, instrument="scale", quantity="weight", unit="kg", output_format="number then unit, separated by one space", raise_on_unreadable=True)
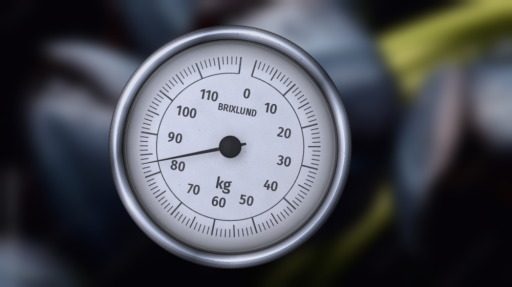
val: 83 kg
